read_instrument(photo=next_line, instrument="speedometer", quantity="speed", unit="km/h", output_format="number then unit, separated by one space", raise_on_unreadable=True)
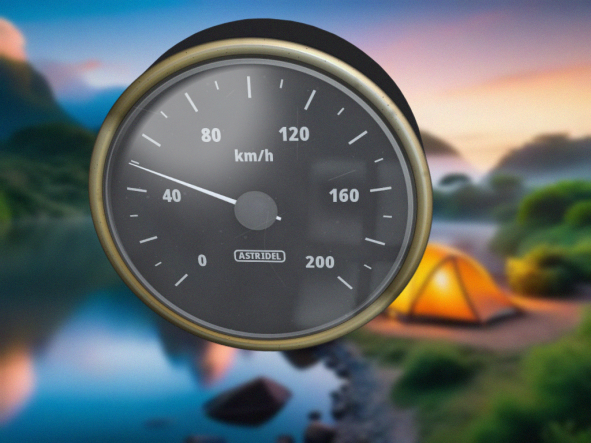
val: 50 km/h
